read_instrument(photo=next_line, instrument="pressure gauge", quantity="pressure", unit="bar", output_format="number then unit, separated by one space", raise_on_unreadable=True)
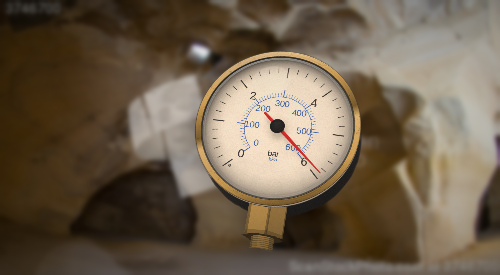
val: 5.9 bar
